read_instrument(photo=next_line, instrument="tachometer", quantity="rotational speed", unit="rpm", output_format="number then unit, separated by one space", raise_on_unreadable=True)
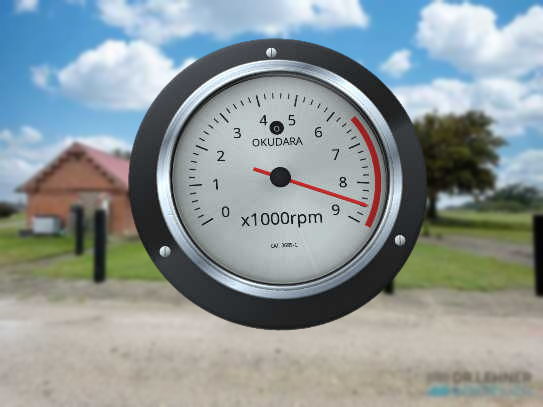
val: 8600 rpm
